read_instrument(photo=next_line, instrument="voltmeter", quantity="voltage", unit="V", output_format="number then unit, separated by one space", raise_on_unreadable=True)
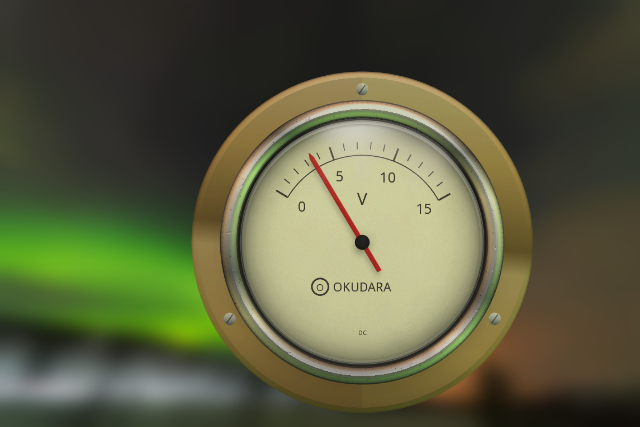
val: 3.5 V
